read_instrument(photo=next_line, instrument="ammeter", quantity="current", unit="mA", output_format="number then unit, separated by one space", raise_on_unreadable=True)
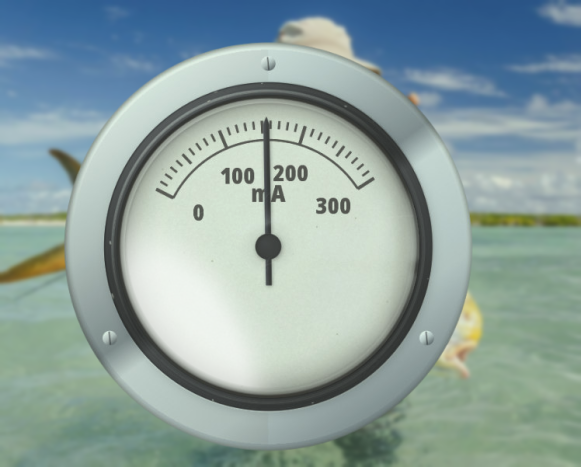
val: 155 mA
